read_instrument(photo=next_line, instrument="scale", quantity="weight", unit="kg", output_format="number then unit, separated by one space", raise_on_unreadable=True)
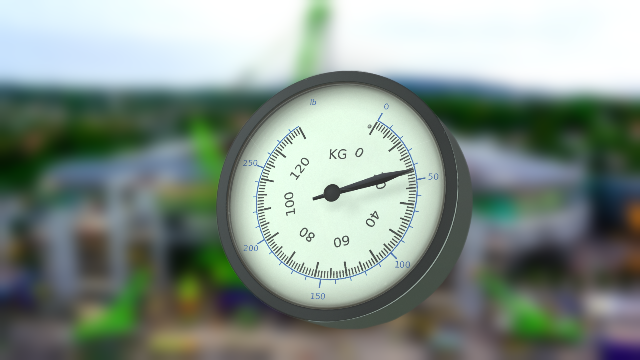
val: 20 kg
